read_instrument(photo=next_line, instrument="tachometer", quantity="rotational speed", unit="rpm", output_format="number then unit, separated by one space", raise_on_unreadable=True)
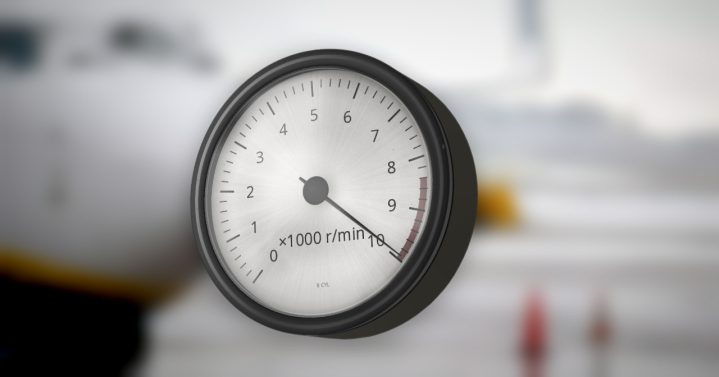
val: 9900 rpm
